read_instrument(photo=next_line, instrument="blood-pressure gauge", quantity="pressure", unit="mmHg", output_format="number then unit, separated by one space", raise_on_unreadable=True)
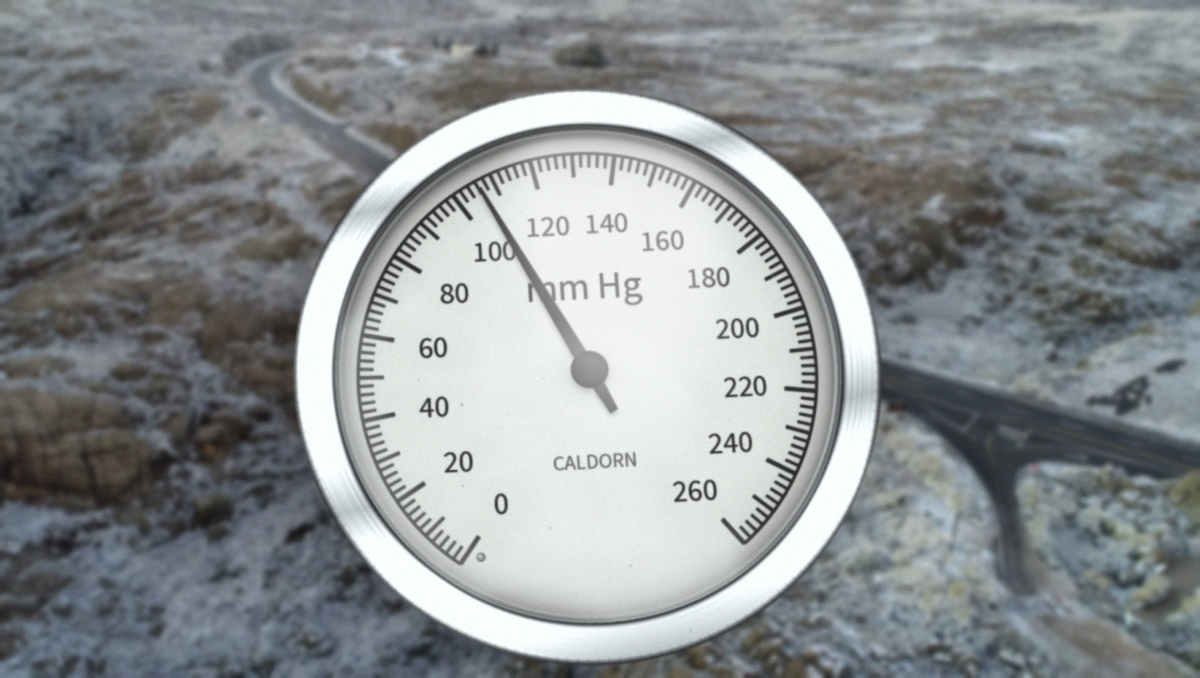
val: 106 mmHg
